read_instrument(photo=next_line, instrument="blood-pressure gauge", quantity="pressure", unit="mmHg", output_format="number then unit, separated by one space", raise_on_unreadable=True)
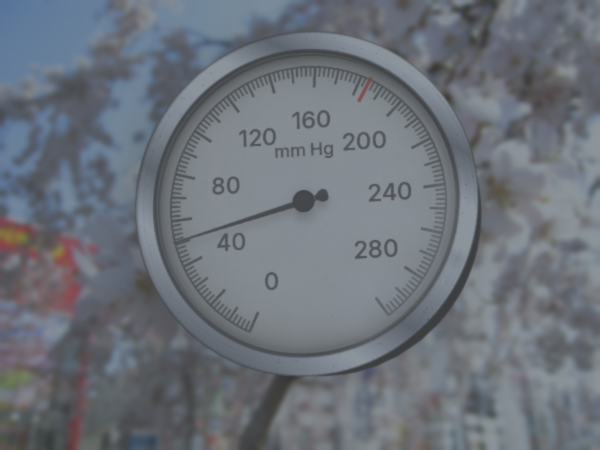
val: 50 mmHg
